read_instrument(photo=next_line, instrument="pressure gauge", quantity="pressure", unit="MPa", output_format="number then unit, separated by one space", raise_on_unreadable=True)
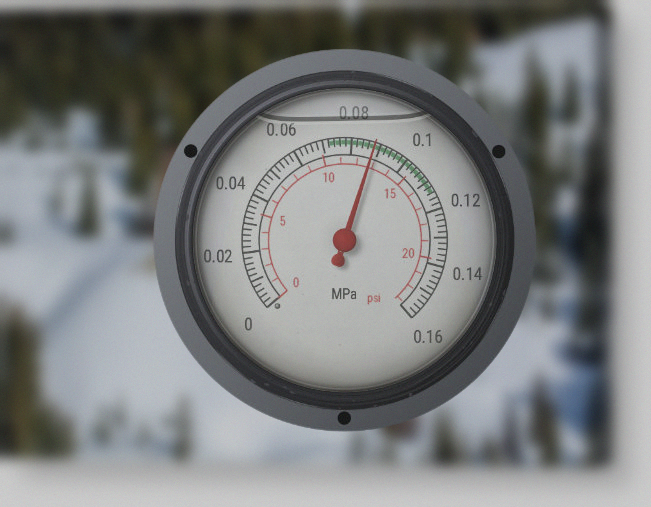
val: 0.088 MPa
